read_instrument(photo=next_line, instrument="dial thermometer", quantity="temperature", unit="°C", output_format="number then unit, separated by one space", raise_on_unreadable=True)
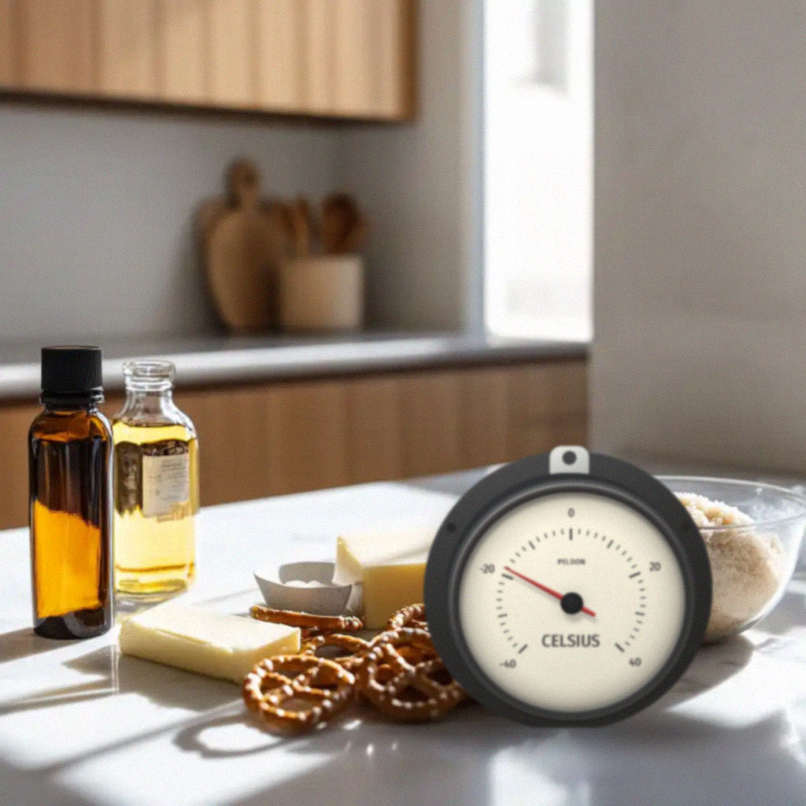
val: -18 °C
